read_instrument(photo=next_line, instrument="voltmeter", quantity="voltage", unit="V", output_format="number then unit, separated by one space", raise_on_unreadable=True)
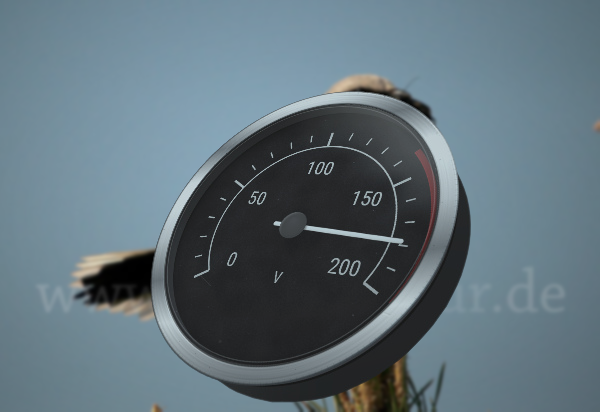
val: 180 V
